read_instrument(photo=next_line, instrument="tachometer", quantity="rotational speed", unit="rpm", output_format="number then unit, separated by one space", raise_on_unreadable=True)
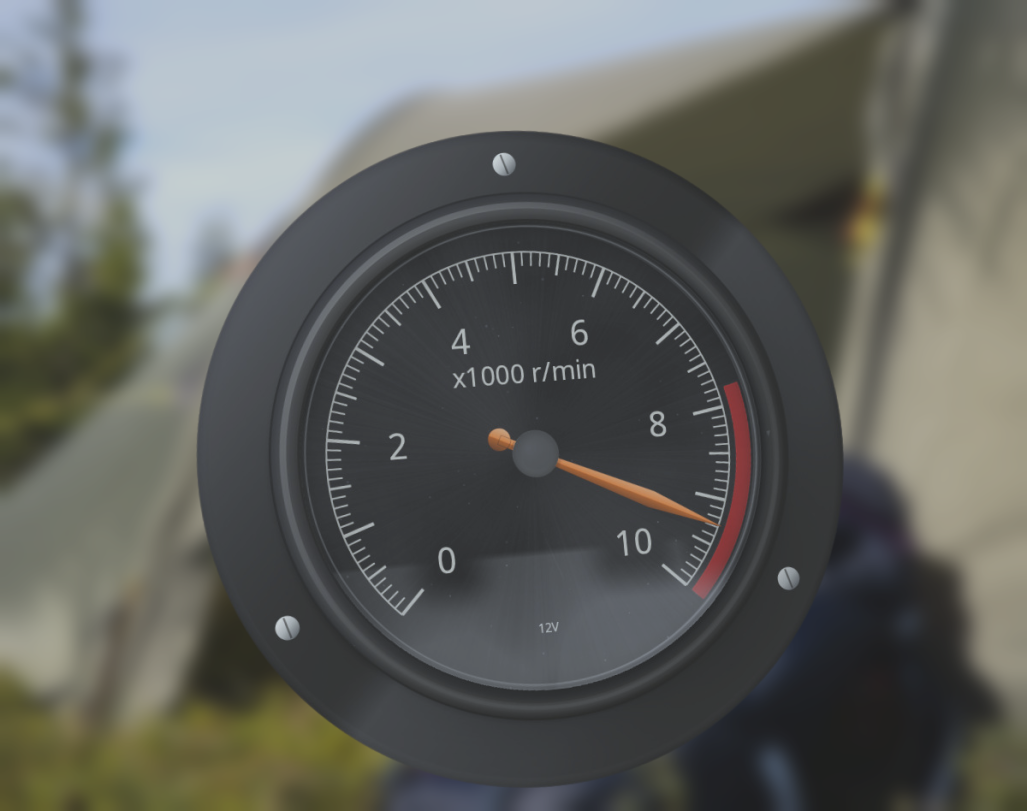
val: 9300 rpm
